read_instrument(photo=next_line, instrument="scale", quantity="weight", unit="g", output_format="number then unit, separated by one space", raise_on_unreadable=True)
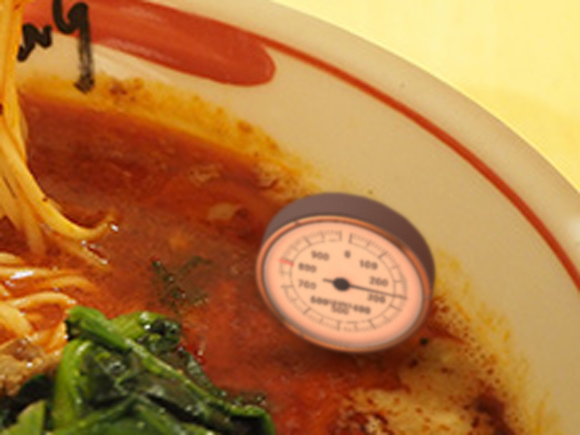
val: 250 g
